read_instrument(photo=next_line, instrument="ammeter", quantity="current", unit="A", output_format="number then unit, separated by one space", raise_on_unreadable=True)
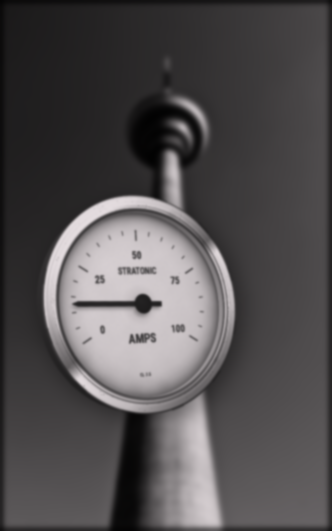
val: 12.5 A
